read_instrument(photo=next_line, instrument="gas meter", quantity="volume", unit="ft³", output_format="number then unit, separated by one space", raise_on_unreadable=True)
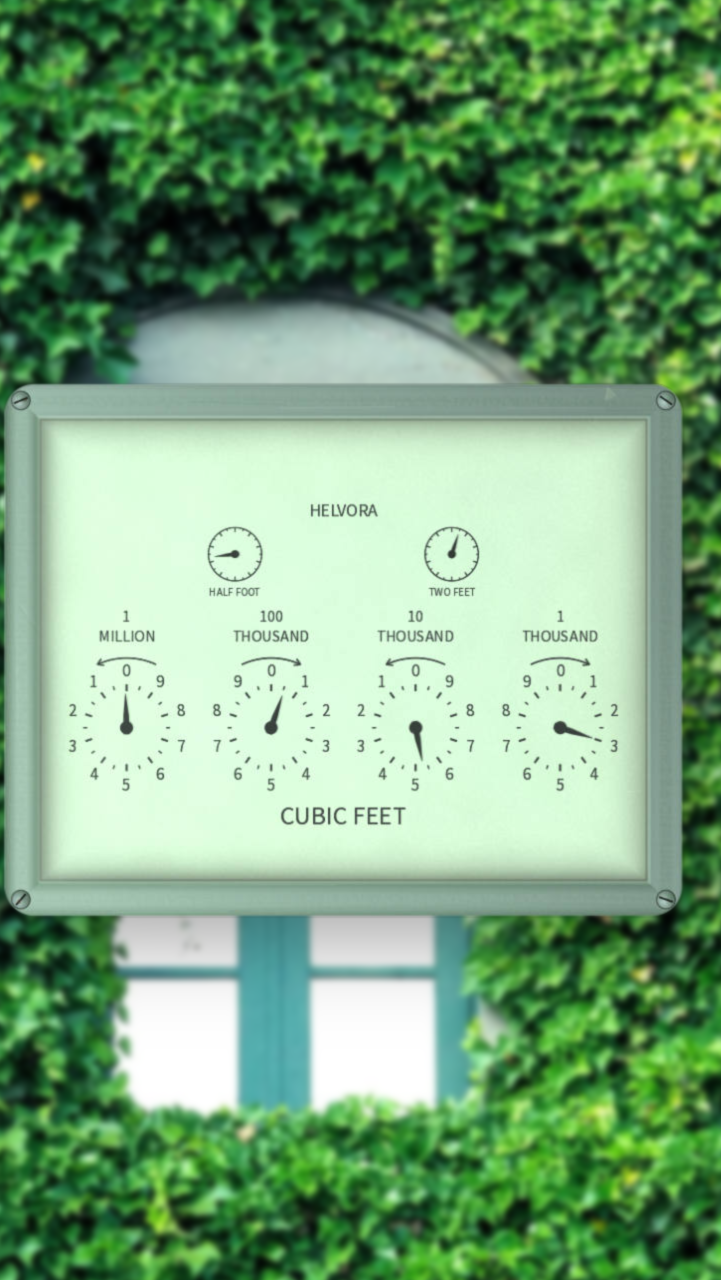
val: 5300 ft³
